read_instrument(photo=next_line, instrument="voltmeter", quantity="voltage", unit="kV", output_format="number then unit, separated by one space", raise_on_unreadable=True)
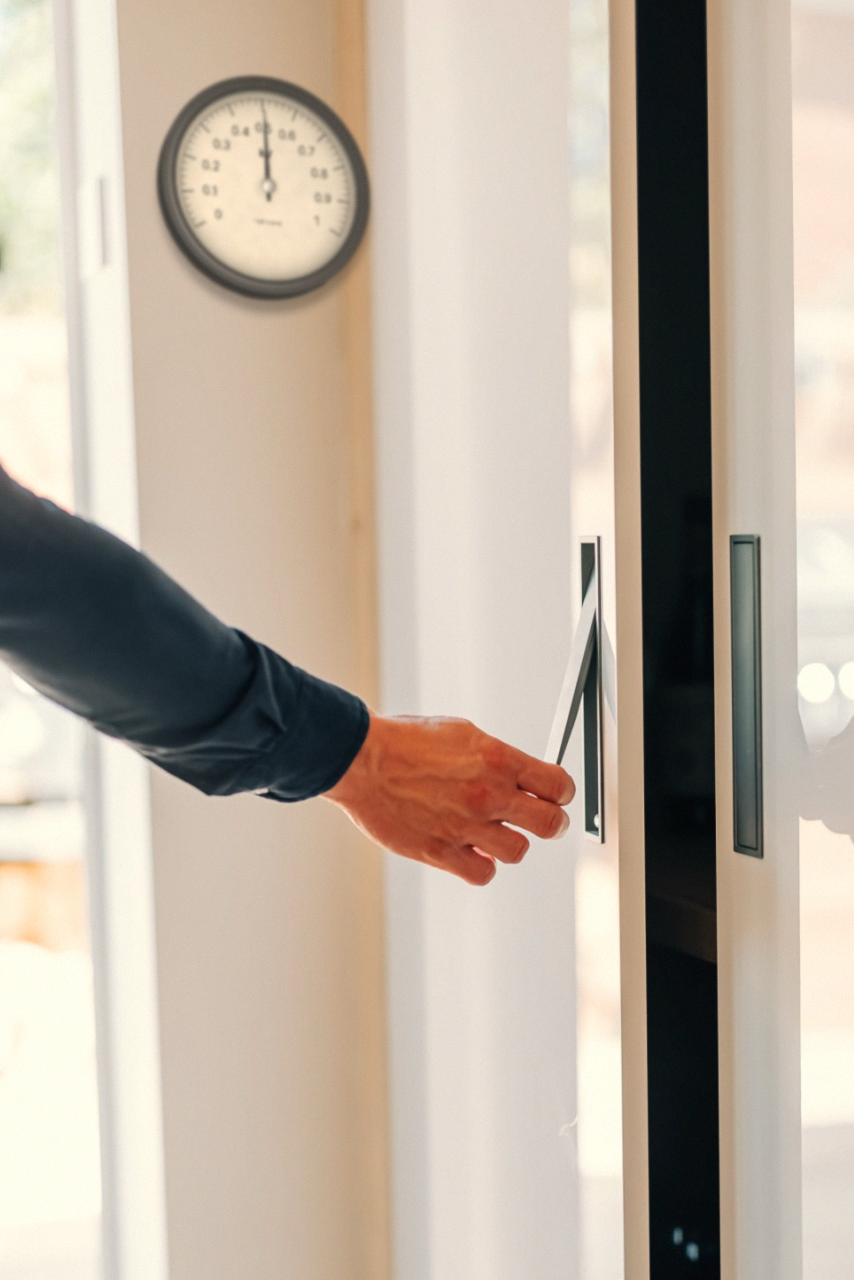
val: 0.5 kV
